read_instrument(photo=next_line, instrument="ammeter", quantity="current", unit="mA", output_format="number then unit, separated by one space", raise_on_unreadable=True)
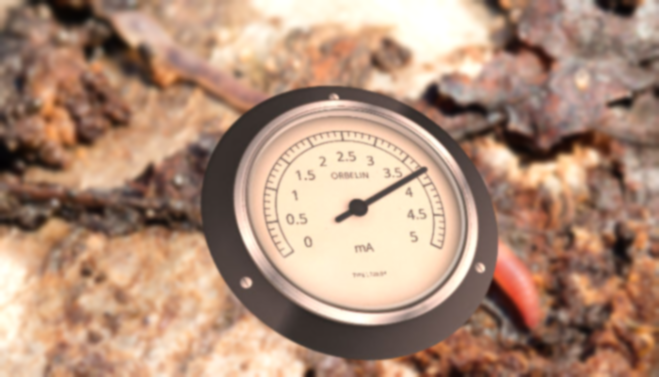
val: 3.8 mA
